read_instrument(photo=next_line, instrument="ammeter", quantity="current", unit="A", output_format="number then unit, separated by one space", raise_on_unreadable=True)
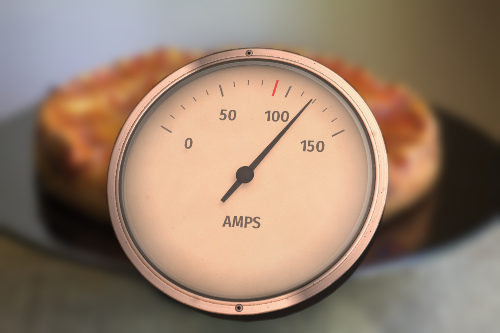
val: 120 A
